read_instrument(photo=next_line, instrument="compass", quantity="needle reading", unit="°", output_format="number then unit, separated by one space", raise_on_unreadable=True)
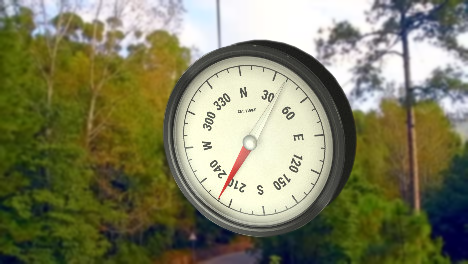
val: 220 °
